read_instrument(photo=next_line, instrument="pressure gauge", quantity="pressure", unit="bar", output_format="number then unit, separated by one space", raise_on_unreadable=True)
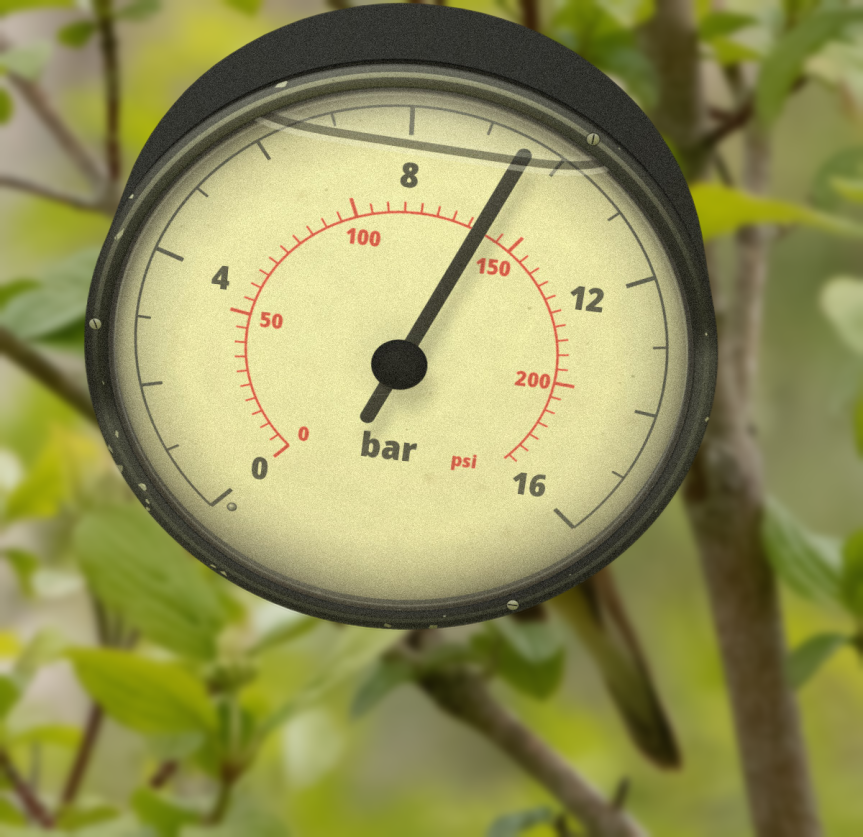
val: 9.5 bar
